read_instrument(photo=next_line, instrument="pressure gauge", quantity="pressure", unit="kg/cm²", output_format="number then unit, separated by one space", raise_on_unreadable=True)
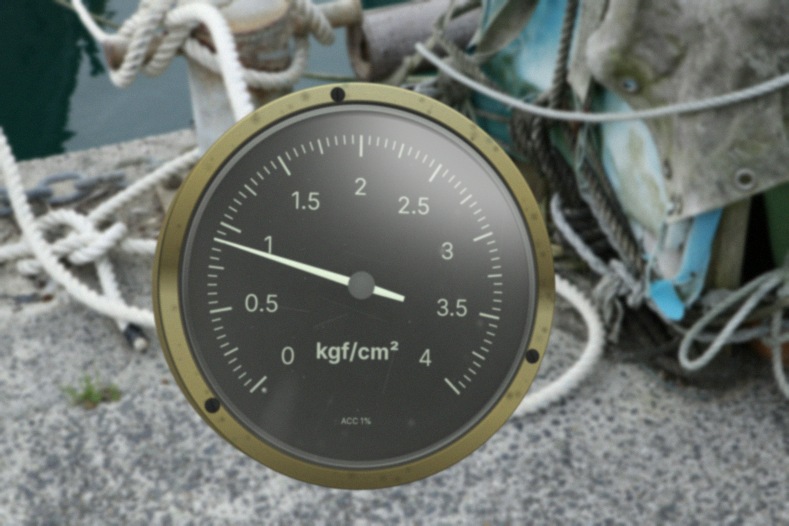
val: 0.9 kg/cm²
